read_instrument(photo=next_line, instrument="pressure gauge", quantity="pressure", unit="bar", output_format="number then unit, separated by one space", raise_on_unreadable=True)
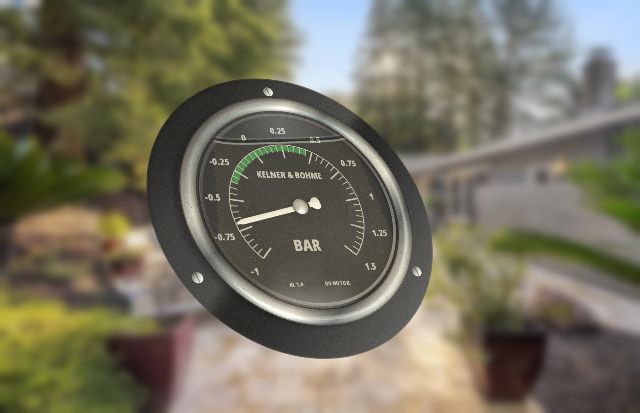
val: -0.7 bar
